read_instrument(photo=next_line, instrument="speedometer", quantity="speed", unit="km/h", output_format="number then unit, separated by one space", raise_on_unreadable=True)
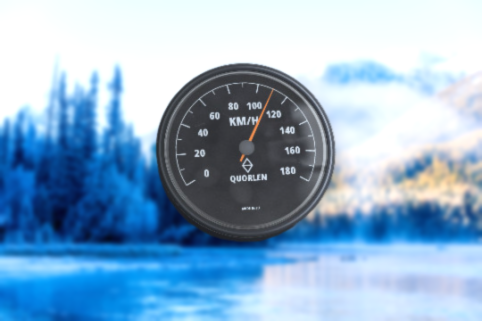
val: 110 km/h
